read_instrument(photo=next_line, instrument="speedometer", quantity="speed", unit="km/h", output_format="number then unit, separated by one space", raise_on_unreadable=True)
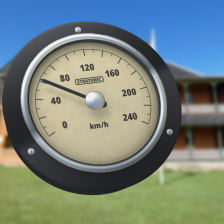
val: 60 km/h
